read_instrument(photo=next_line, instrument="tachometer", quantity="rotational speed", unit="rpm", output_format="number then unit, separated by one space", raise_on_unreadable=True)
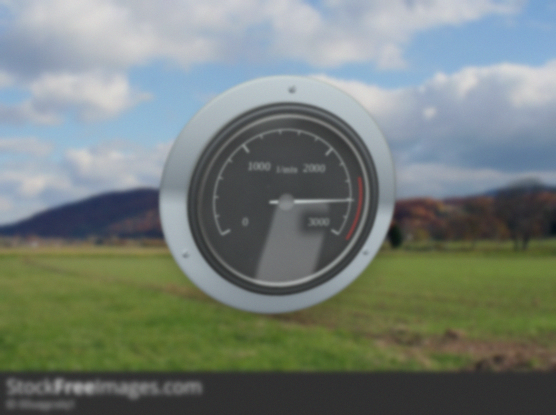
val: 2600 rpm
